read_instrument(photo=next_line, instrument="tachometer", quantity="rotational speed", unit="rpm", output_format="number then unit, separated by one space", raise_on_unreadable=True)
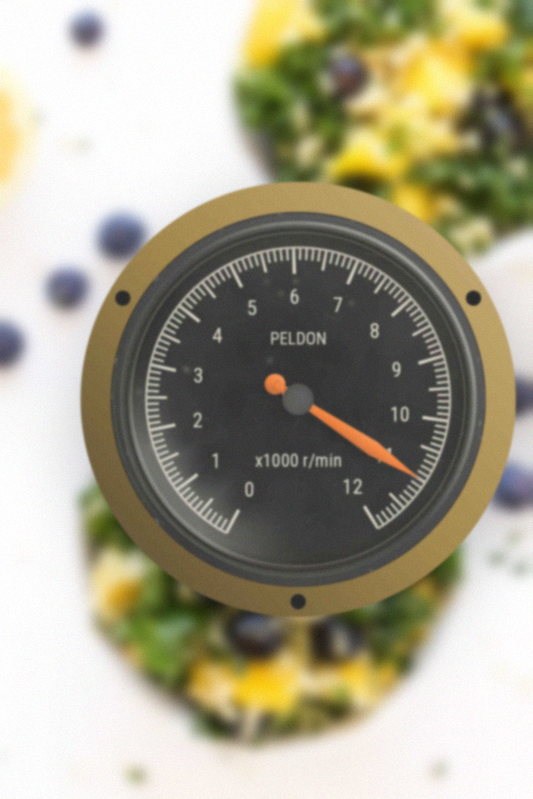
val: 11000 rpm
